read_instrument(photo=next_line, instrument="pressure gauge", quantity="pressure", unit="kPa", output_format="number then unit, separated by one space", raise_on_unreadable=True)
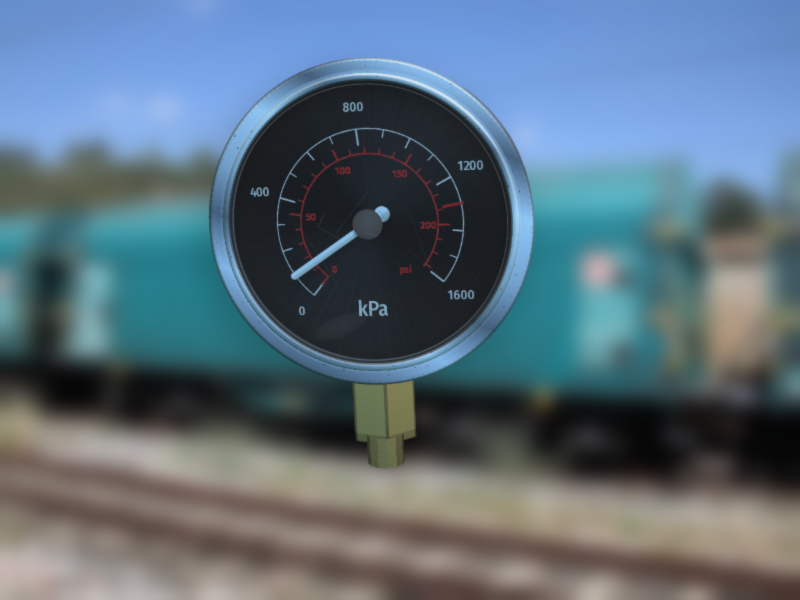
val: 100 kPa
